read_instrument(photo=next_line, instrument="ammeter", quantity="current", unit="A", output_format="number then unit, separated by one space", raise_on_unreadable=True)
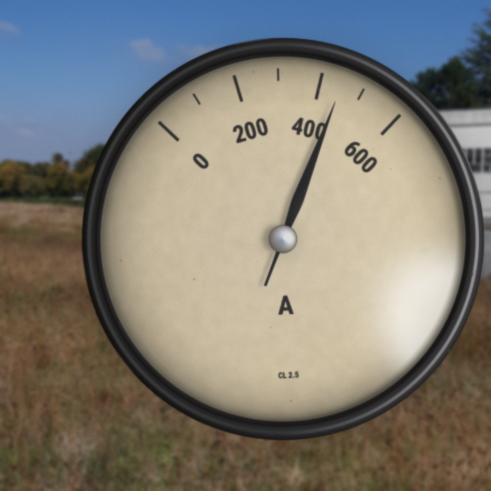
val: 450 A
